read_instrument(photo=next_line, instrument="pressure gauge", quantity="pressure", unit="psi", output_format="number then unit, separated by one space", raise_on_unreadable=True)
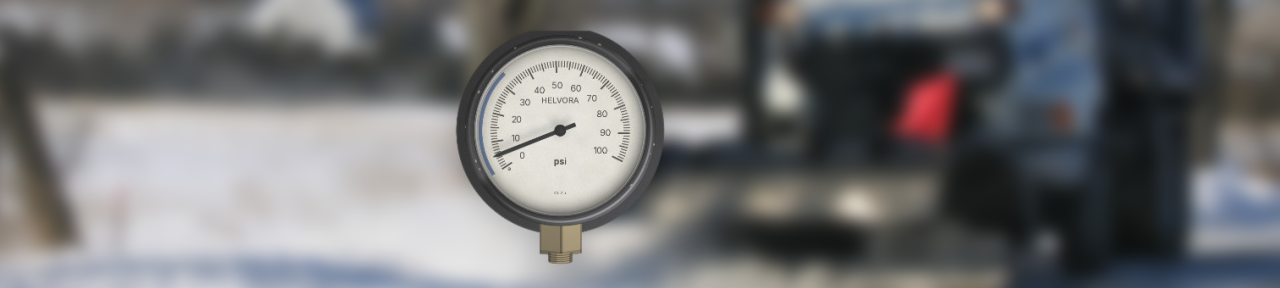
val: 5 psi
